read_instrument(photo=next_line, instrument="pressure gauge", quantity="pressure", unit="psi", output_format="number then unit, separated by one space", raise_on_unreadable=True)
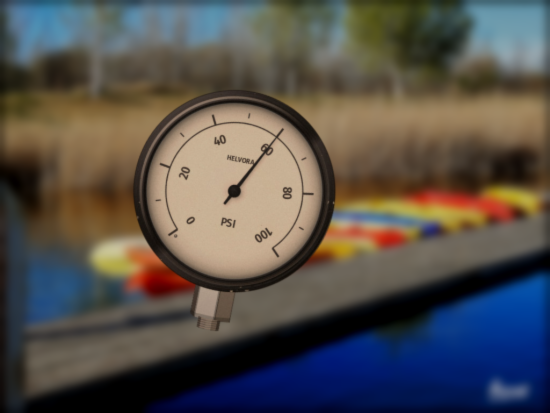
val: 60 psi
